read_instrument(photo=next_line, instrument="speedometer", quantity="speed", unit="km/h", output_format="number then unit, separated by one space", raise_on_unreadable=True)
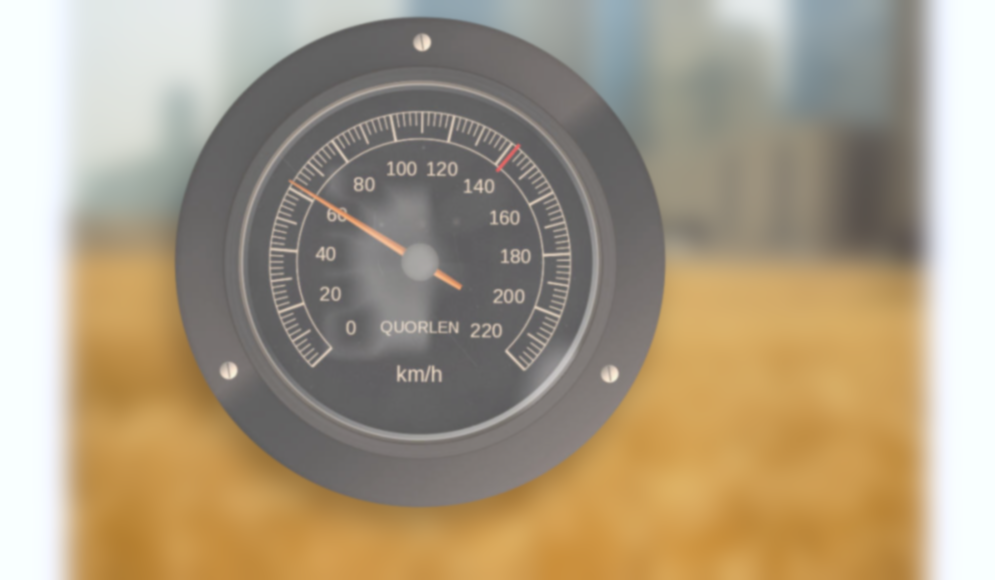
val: 62 km/h
